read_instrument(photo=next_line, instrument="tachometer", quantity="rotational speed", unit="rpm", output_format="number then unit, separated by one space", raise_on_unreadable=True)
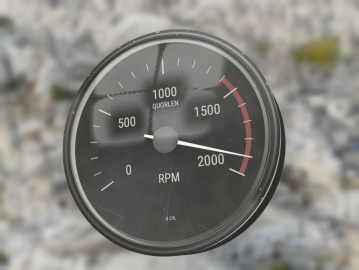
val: 1900 rpm
